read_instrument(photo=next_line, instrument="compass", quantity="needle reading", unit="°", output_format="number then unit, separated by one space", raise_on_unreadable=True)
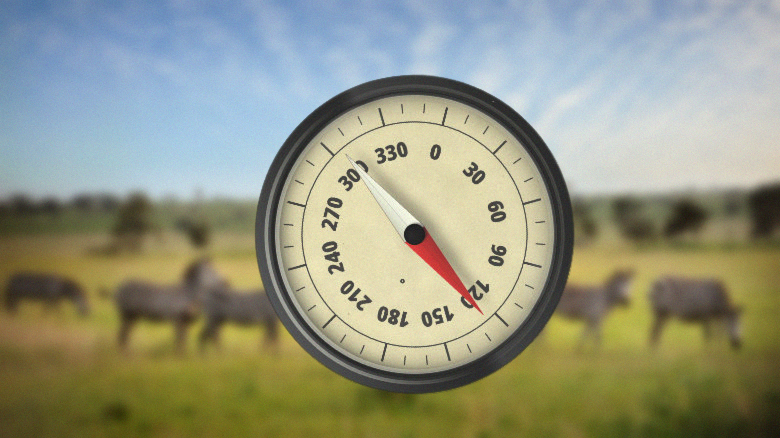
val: 125 °
